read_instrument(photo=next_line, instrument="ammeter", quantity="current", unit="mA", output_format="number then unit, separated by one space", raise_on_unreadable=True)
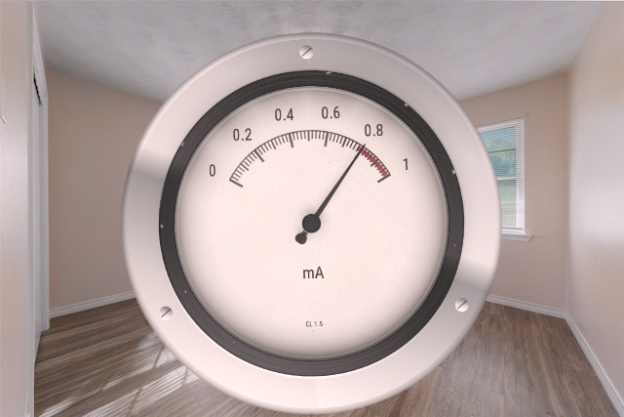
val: 0.8 mA
